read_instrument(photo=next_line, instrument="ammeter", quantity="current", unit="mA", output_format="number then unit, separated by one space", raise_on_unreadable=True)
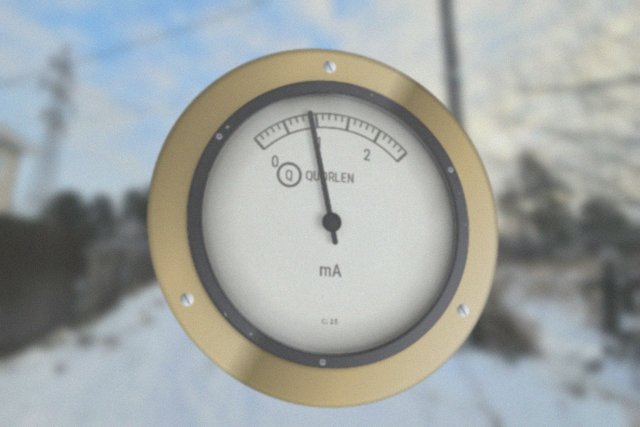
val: 0.9 mA
